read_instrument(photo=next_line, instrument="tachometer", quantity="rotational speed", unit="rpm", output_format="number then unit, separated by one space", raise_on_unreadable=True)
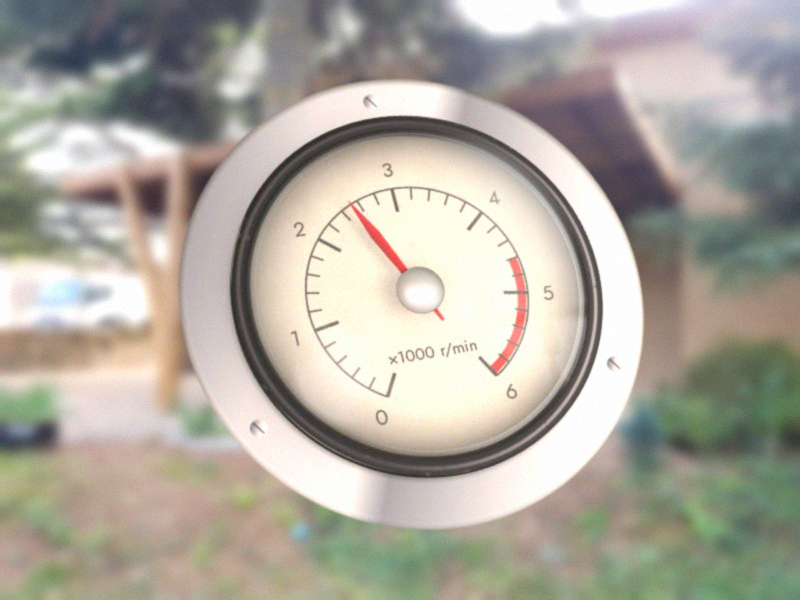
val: 2500 rpm
